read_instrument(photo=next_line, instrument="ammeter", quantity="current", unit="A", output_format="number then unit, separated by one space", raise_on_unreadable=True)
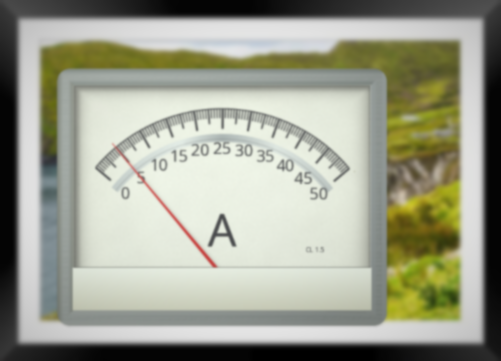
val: 5 A
